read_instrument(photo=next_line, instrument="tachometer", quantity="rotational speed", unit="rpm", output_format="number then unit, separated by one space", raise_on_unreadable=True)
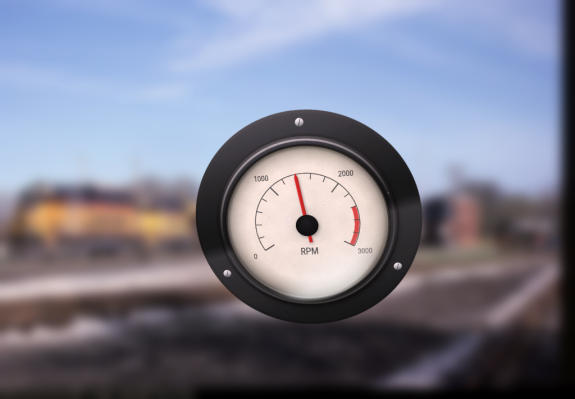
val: 1400 rpm
